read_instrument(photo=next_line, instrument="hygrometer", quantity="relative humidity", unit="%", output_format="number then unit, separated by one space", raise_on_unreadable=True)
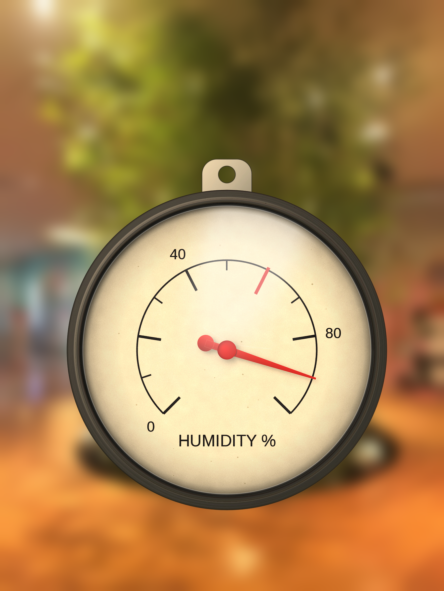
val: 90 %
